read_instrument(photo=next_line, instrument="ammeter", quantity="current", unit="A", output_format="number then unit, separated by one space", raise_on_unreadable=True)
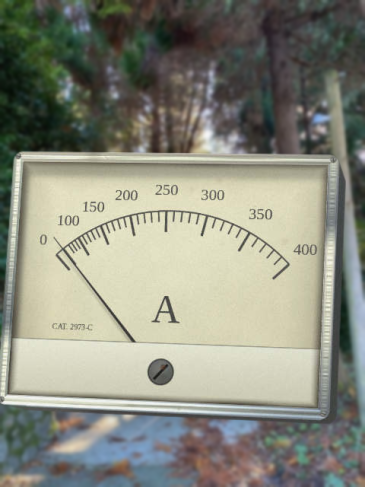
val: 50 A
